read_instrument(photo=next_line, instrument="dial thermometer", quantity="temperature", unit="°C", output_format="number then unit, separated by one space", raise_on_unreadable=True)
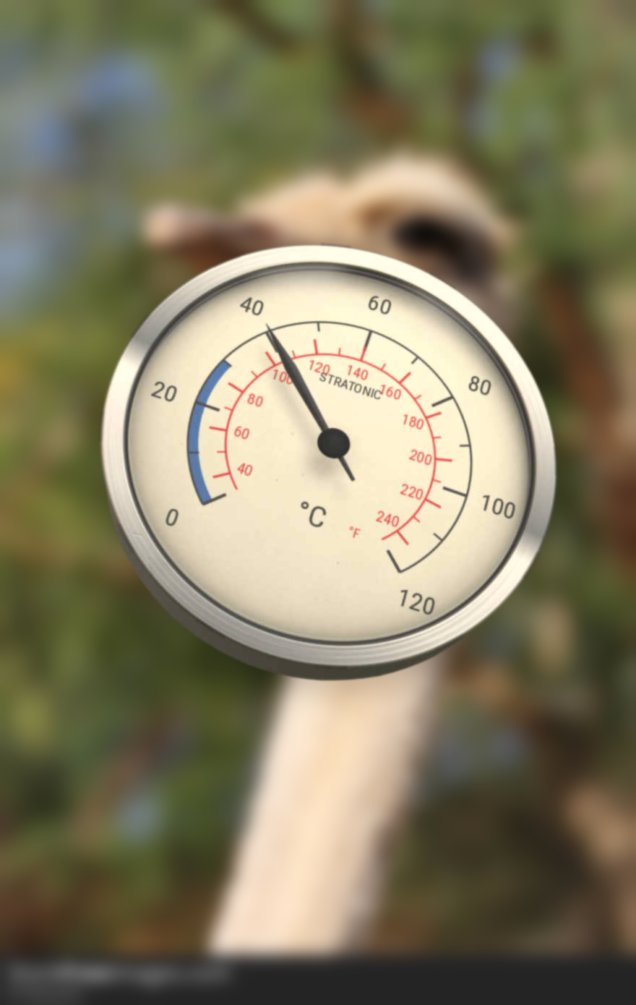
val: 40 °C
